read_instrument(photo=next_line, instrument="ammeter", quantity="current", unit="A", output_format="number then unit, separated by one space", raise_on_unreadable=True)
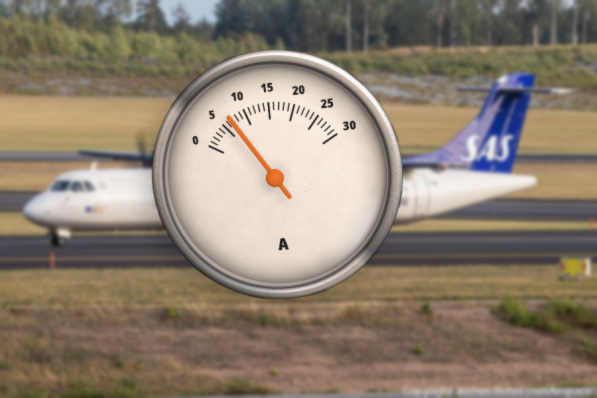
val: 7 A
